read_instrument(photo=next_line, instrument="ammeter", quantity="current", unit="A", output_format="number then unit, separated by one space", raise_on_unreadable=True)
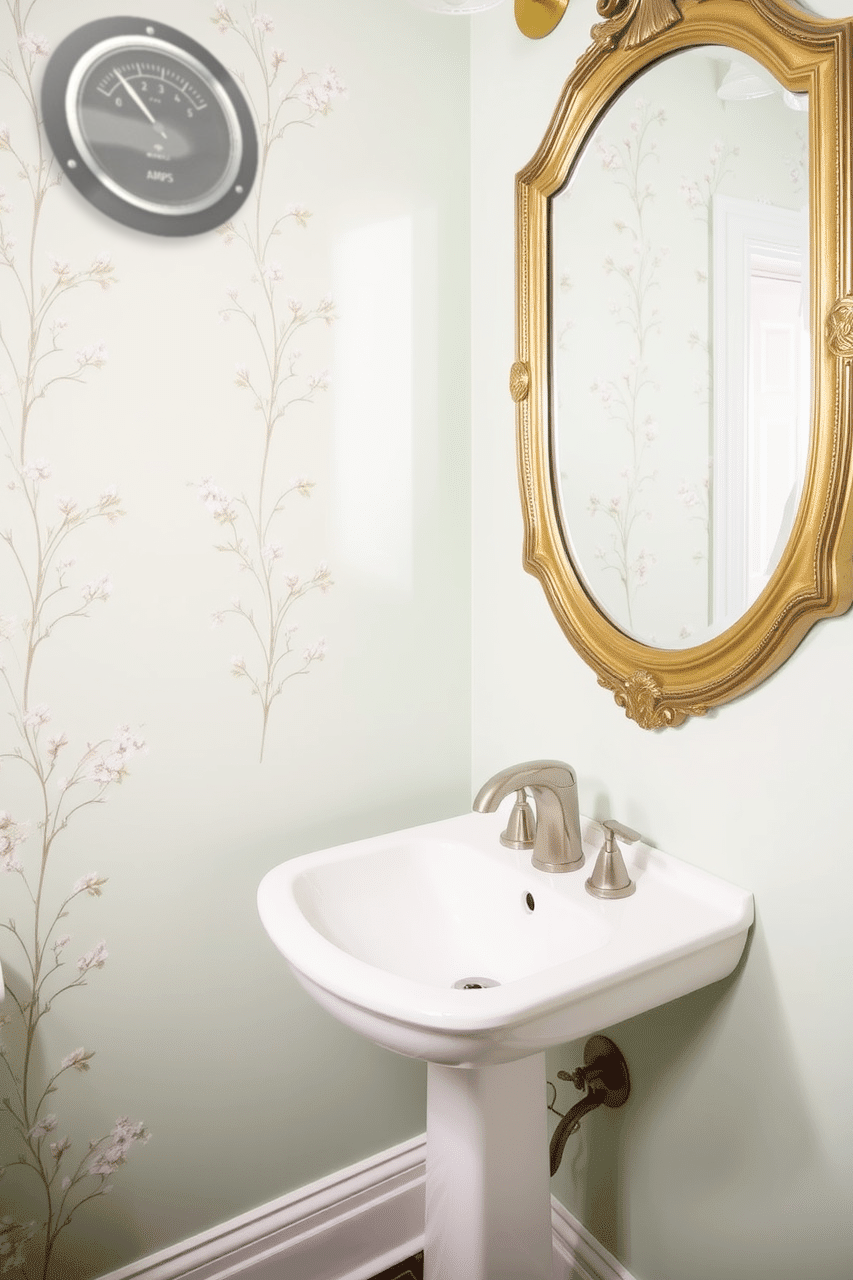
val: 1 A
